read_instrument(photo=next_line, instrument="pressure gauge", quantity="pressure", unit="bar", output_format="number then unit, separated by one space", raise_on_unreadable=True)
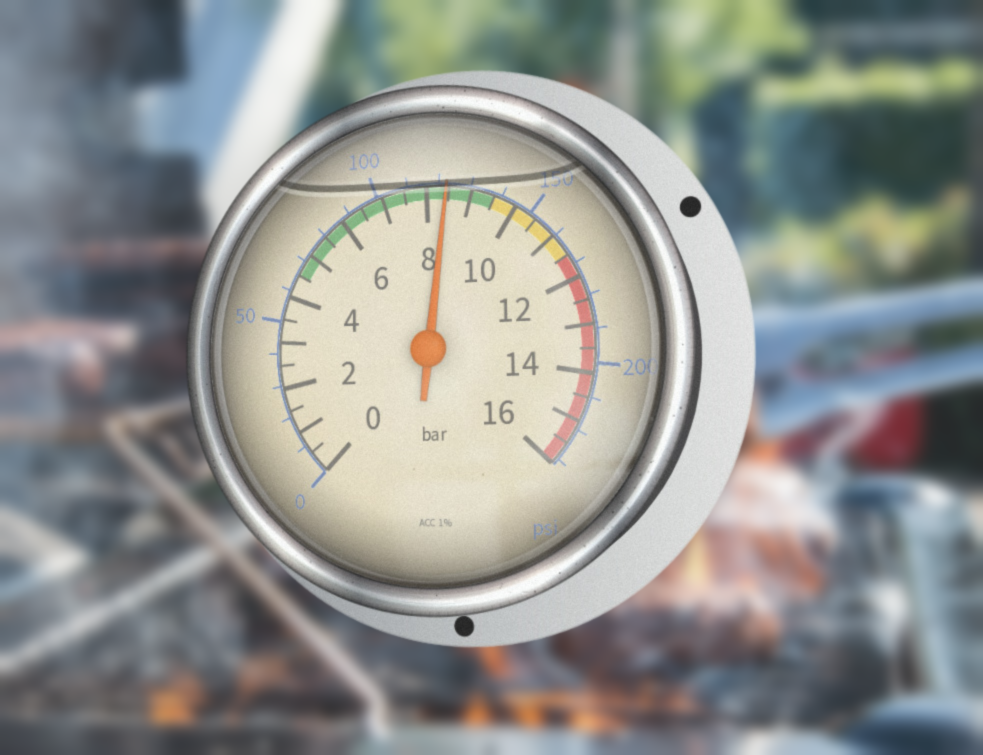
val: 8.5 bar
